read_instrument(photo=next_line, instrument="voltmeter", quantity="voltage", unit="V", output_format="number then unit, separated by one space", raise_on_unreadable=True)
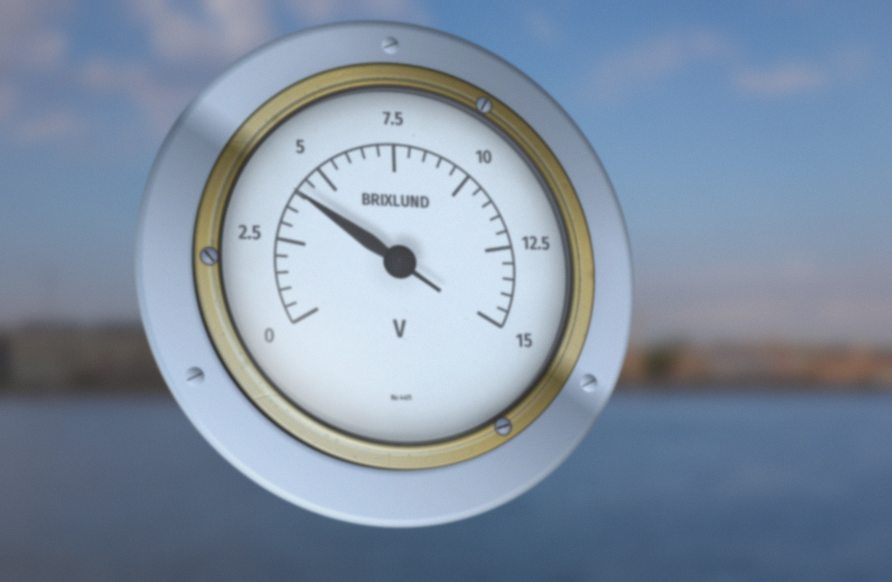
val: 4 V
